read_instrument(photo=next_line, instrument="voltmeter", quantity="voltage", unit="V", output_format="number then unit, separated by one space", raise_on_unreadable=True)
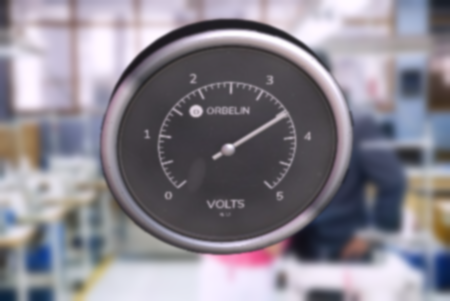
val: 3.5 V
